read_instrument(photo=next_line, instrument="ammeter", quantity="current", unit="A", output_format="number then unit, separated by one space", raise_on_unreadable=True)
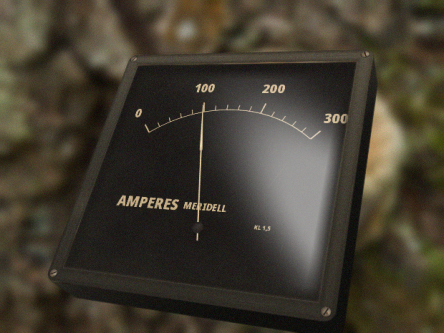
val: 100 A
